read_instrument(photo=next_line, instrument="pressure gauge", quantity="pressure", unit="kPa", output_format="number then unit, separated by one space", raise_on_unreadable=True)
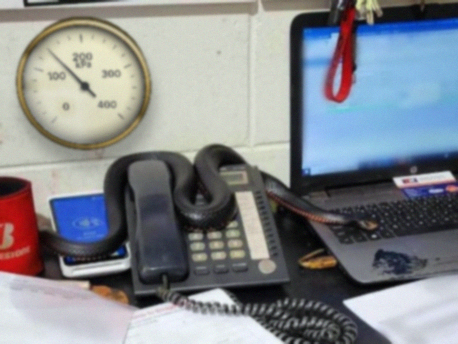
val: 140 kPa
